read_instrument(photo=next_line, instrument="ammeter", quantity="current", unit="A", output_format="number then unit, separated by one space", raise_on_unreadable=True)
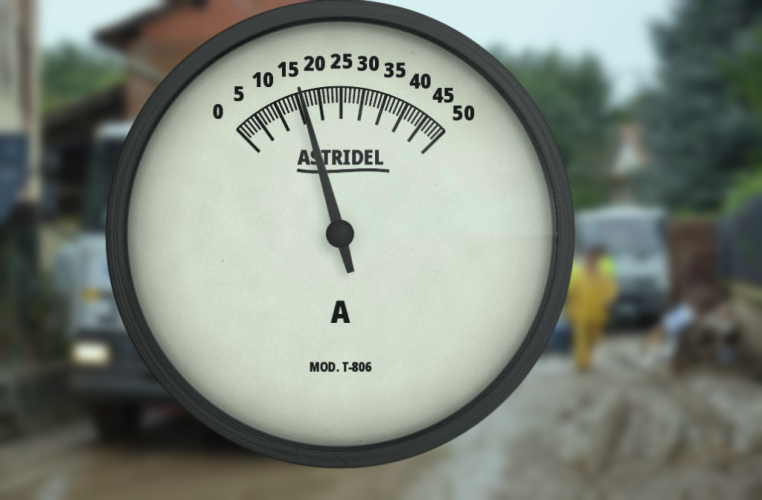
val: 16 A
